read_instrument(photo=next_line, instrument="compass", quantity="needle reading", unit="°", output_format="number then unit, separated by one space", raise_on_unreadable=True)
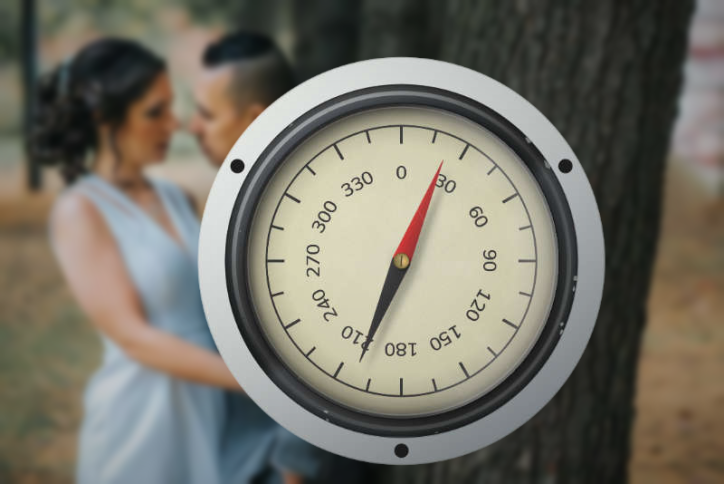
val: 22.5 °
